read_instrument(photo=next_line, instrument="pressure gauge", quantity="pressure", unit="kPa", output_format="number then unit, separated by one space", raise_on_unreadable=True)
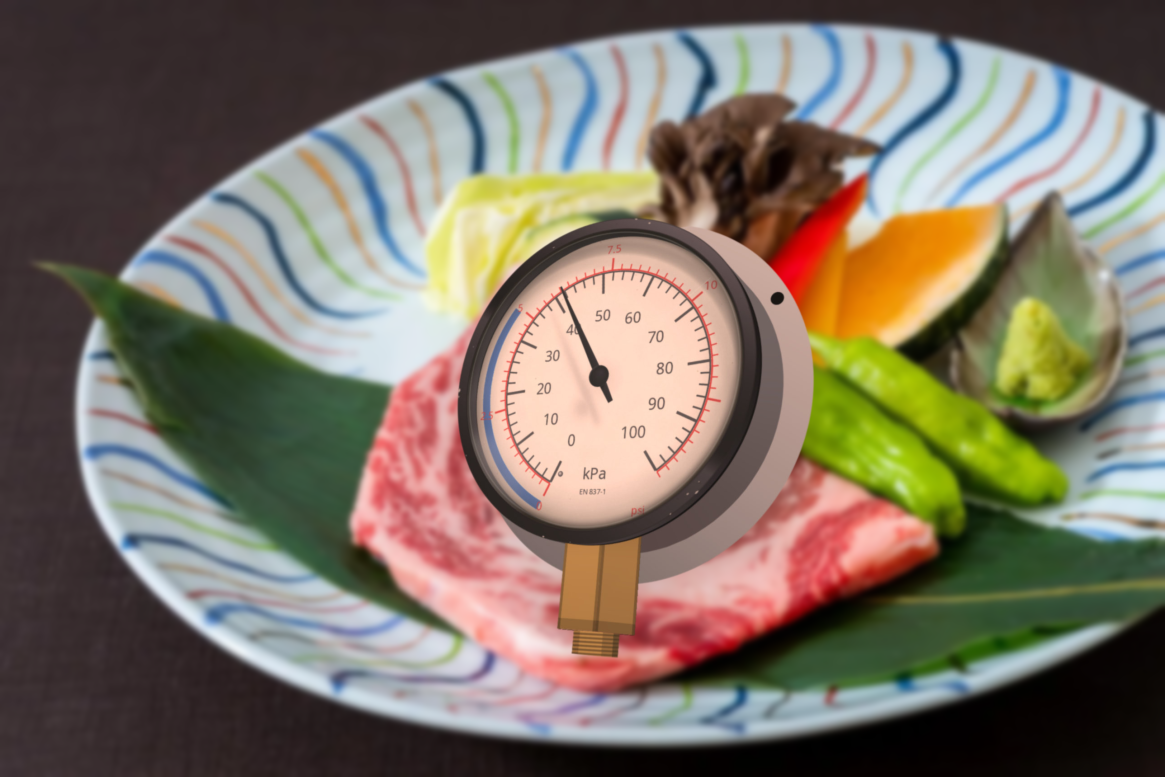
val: 42 kPa
